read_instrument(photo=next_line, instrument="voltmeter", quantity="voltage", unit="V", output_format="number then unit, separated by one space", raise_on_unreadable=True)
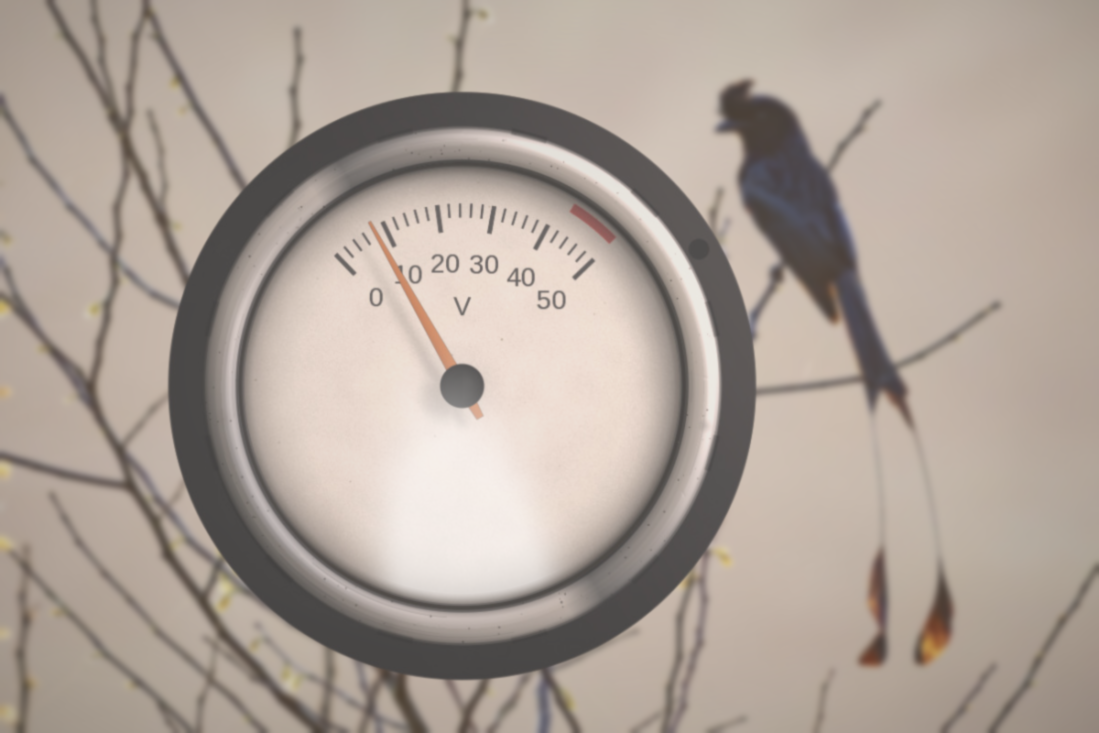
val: 8 V
